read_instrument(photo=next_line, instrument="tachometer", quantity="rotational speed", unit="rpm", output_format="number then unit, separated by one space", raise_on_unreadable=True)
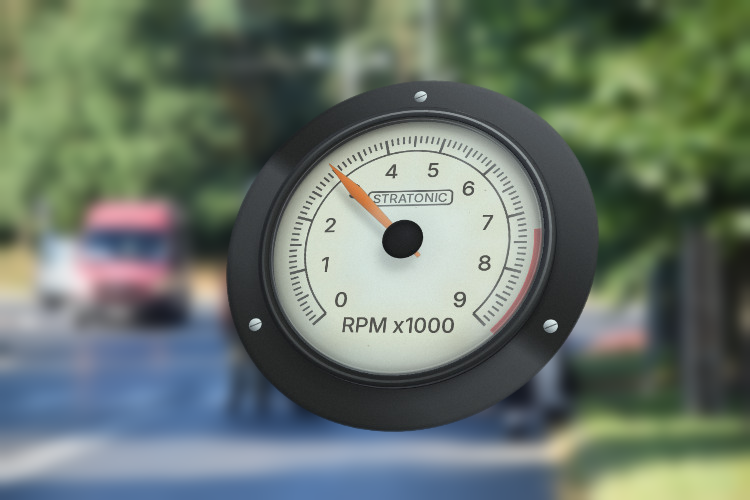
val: 3000 rpm
